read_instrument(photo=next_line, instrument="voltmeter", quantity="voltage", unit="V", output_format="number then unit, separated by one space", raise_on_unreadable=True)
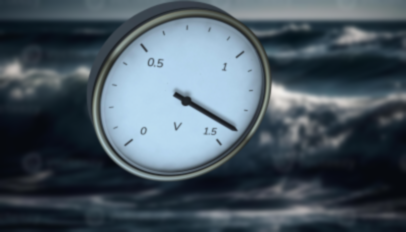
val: 1.4 V
